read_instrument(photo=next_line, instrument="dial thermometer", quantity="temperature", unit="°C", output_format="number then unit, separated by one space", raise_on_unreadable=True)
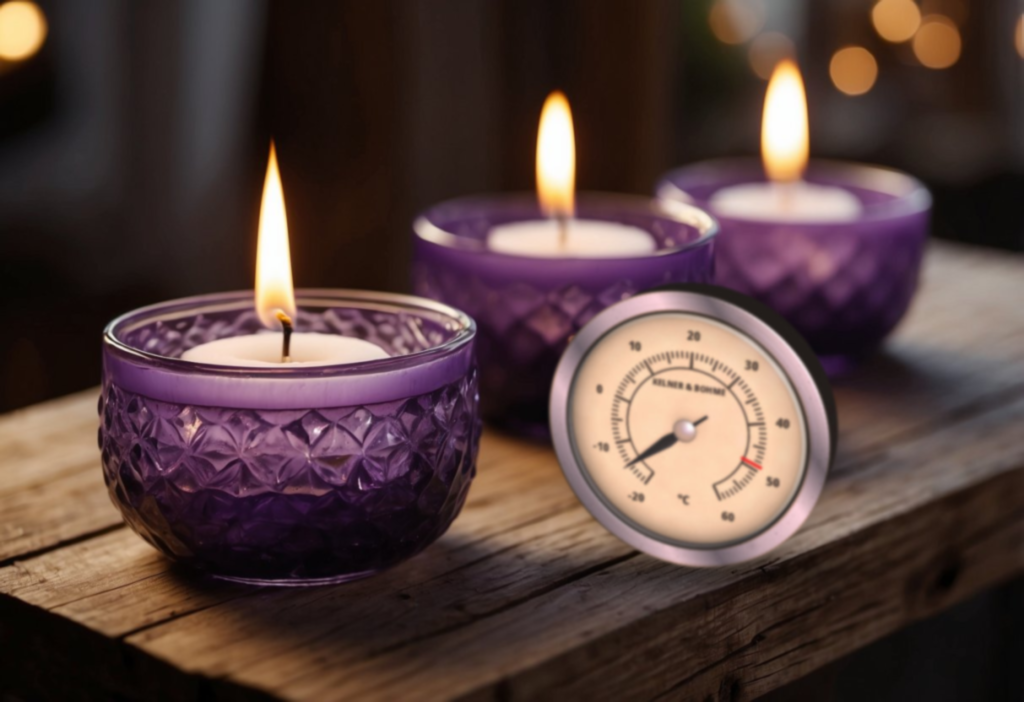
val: -15 °C
